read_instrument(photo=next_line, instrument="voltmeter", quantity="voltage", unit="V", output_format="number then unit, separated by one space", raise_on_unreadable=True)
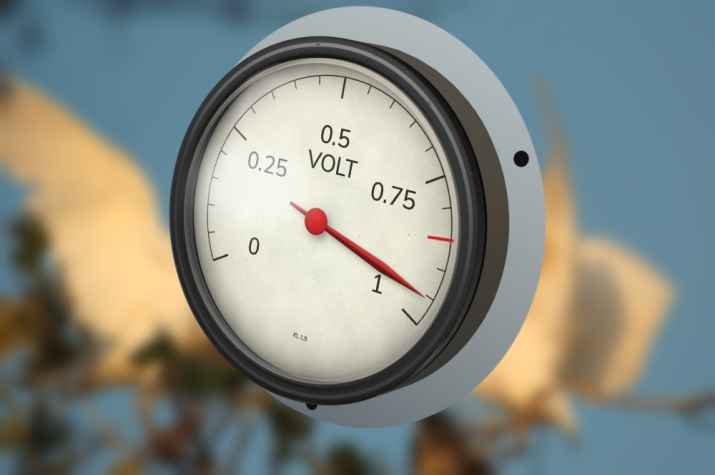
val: 0.95 V
